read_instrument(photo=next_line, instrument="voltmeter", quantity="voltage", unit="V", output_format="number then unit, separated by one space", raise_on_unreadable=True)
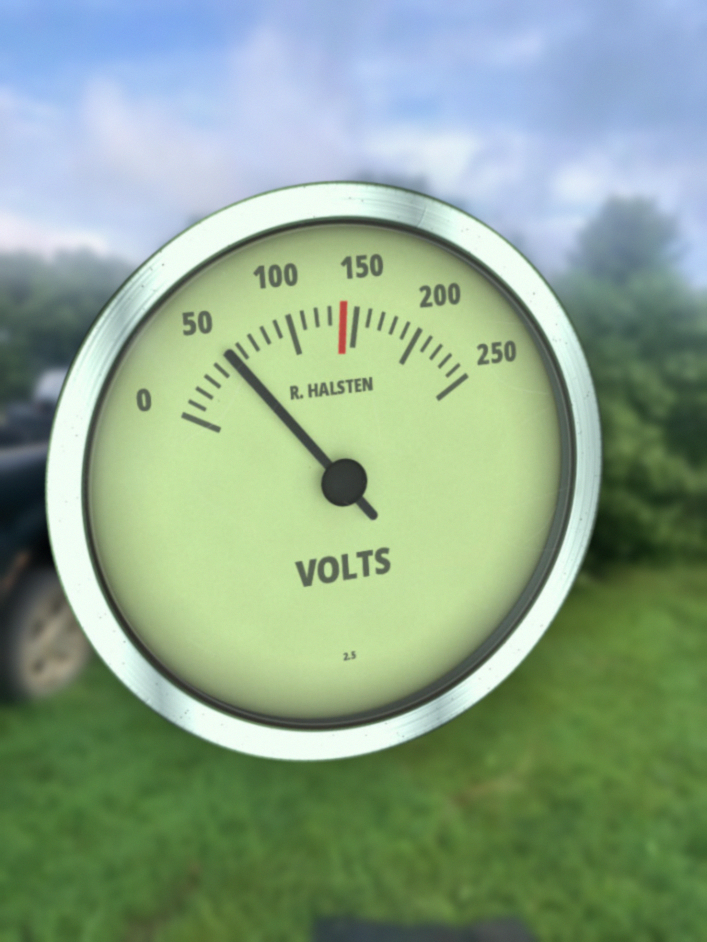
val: 50 V
